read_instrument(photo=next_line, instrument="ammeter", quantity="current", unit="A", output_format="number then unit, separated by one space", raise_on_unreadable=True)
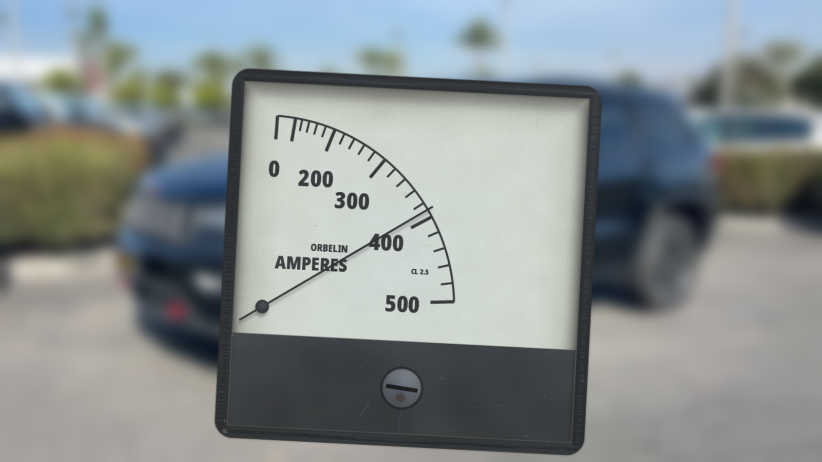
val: 390 A
